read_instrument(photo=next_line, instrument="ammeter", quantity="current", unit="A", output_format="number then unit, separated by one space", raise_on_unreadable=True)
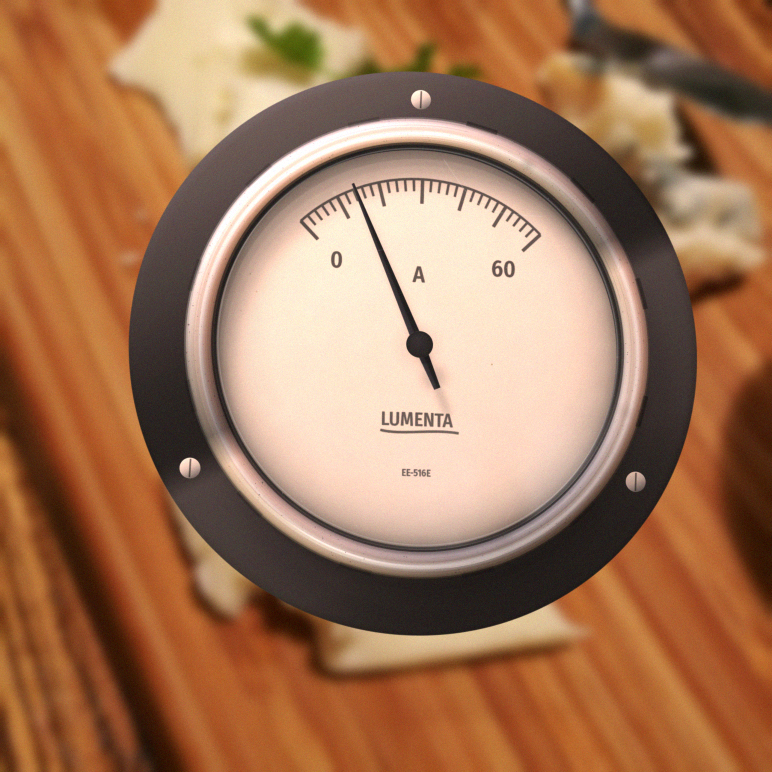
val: 14 A
